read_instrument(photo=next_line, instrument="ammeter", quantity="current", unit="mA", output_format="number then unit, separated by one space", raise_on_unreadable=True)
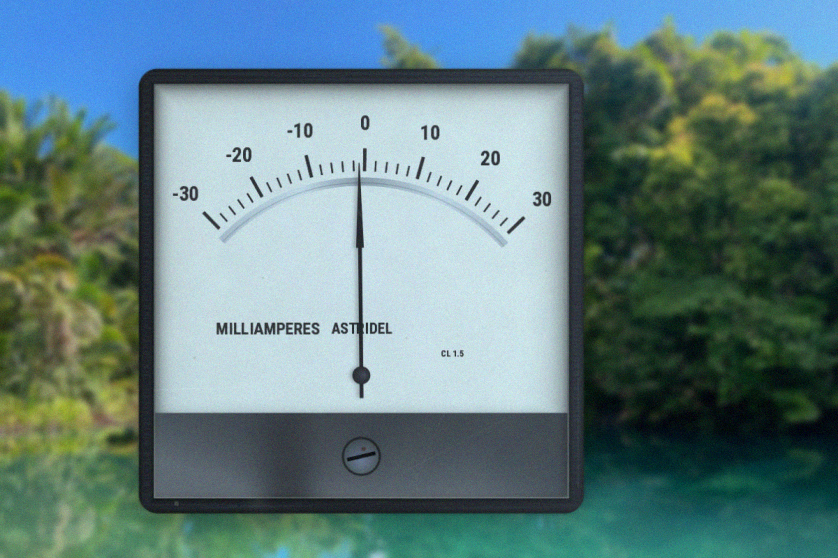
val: -1 mA
